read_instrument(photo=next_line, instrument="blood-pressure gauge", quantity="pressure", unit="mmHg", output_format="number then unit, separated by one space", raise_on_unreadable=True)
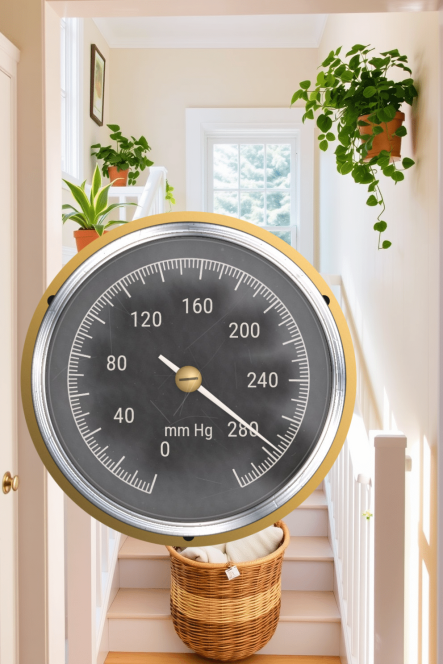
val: 276 mmHg
